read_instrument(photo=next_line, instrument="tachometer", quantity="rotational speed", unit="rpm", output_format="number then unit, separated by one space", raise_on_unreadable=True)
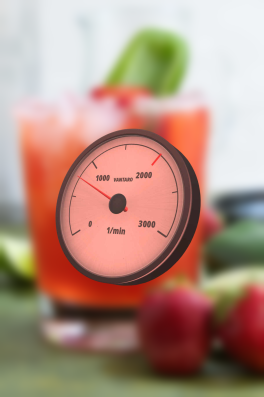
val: 750 rpm
